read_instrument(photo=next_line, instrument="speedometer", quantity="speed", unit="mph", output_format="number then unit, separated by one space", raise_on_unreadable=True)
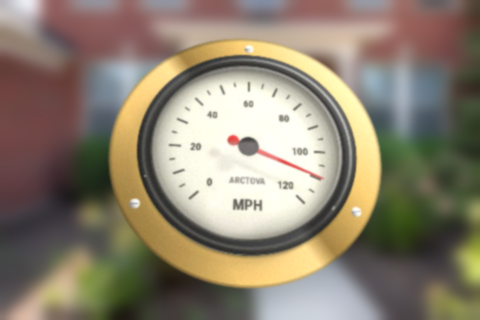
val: 110 mph
